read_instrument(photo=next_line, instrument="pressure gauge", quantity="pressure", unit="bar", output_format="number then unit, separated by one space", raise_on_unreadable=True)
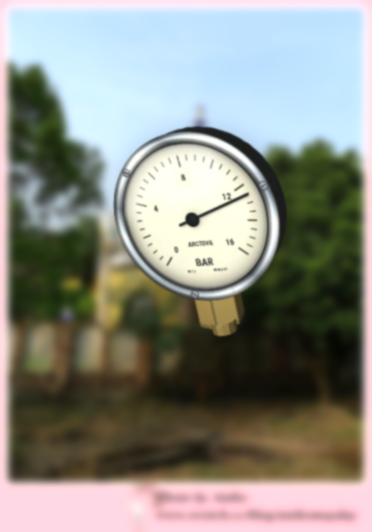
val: 12.5 bar
